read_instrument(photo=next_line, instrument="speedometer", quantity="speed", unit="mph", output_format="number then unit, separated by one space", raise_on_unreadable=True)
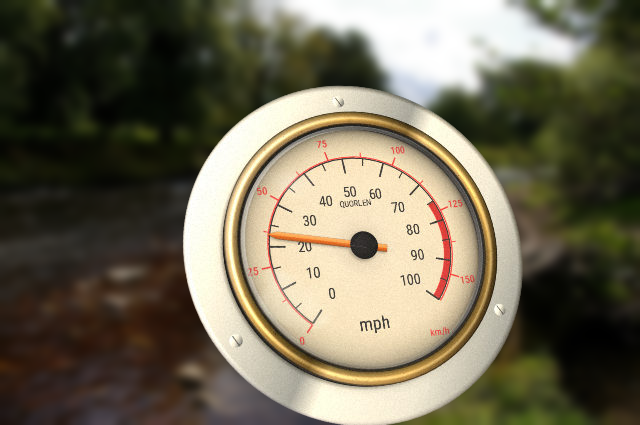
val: 22.5 mph
